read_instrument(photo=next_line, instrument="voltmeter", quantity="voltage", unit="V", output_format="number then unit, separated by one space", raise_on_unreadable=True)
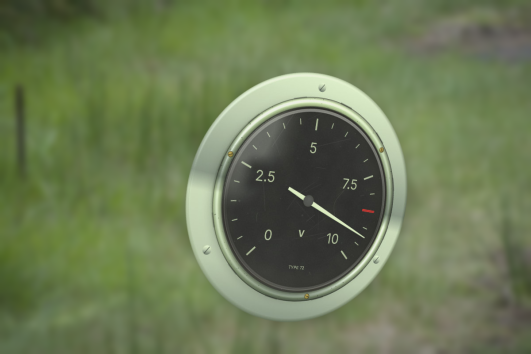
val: 9.25 V
